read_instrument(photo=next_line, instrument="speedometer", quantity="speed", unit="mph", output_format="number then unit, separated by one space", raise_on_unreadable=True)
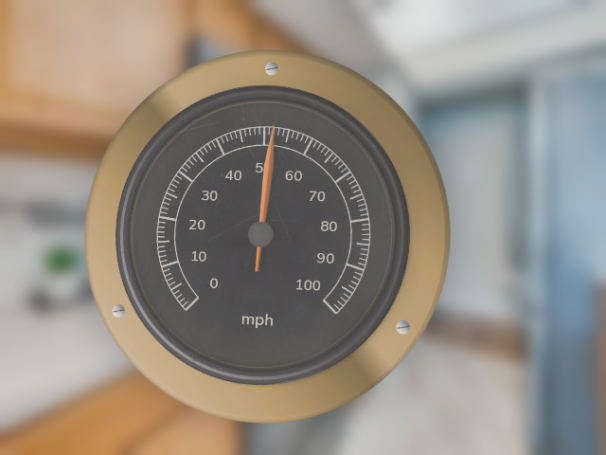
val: 52 mph
